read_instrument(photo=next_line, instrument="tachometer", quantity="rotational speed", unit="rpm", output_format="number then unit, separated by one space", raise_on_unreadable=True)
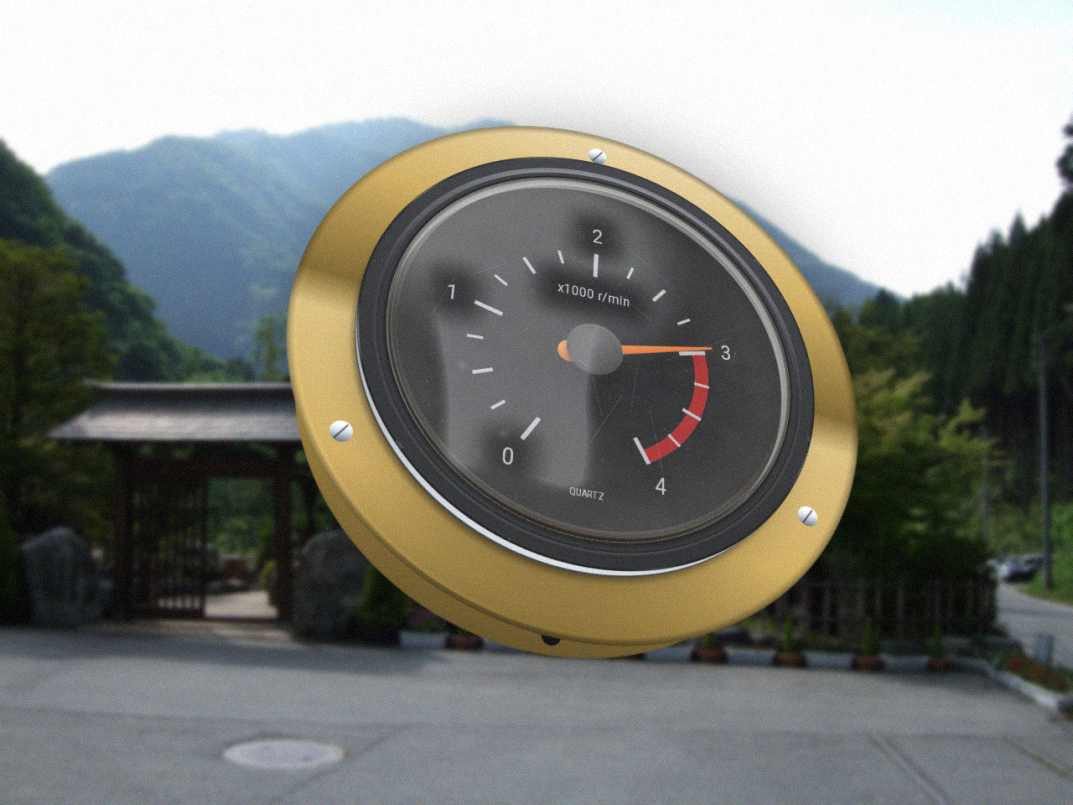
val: 3000 rpm
